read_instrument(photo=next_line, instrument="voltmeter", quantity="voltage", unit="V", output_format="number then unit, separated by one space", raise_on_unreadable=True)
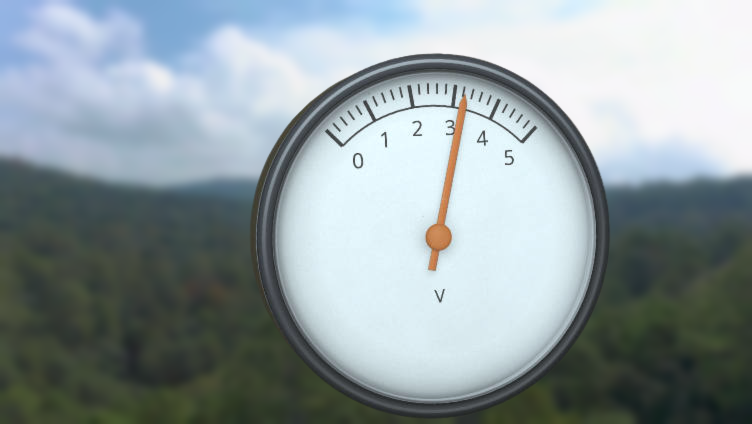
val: 3.2 V
